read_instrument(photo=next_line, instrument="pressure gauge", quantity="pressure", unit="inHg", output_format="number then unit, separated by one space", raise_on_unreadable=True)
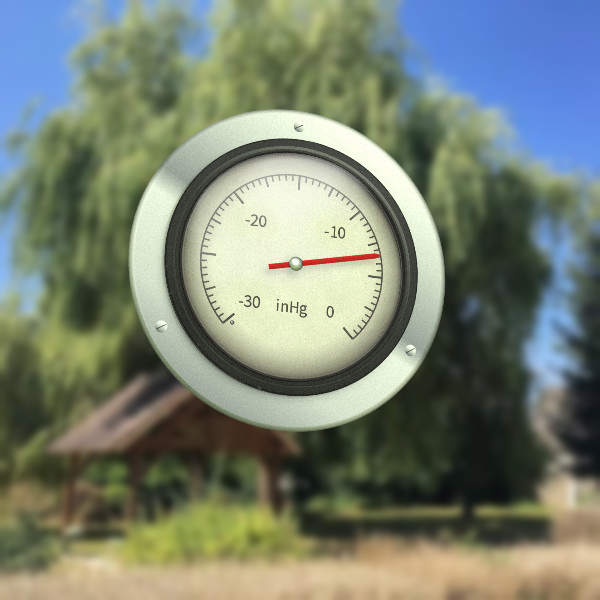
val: -6.5 inHg
